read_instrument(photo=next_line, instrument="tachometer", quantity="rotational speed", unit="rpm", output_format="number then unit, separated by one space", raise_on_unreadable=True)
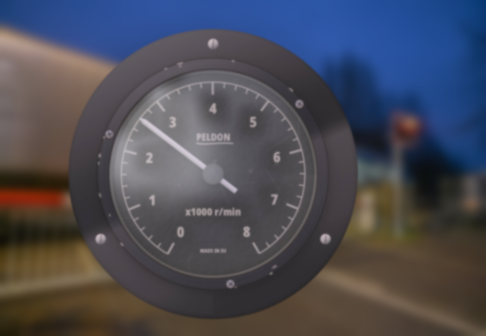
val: 2600 rpm
